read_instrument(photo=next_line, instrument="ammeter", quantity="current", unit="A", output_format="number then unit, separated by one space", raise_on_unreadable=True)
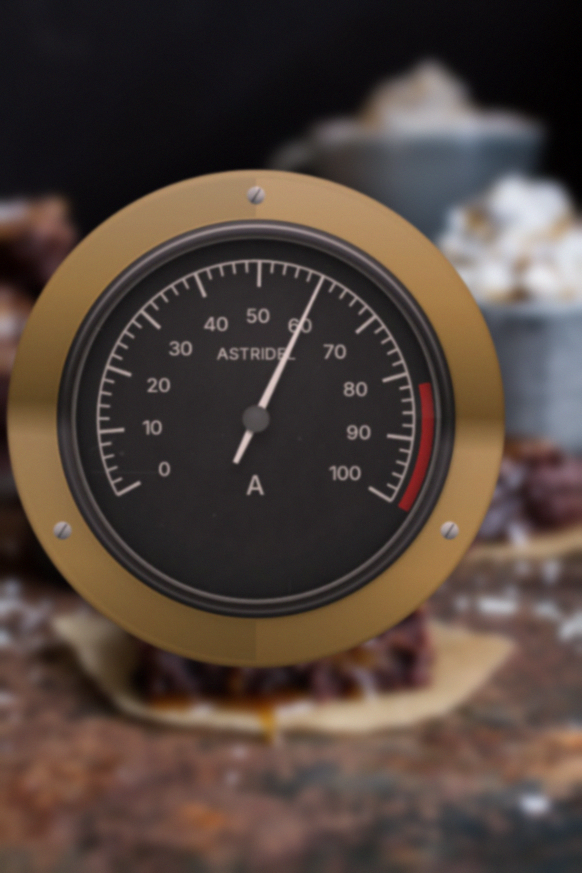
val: 60 A
